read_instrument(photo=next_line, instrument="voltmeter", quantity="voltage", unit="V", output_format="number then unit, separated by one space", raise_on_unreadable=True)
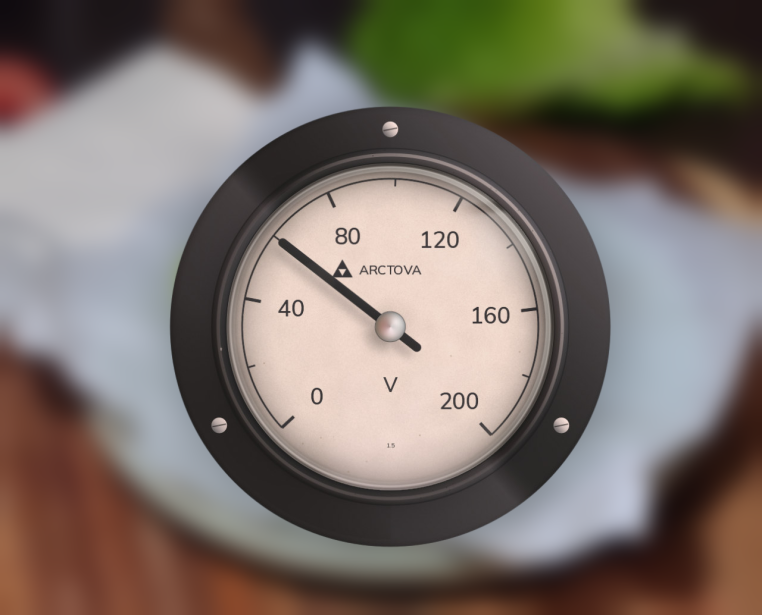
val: 60 V
